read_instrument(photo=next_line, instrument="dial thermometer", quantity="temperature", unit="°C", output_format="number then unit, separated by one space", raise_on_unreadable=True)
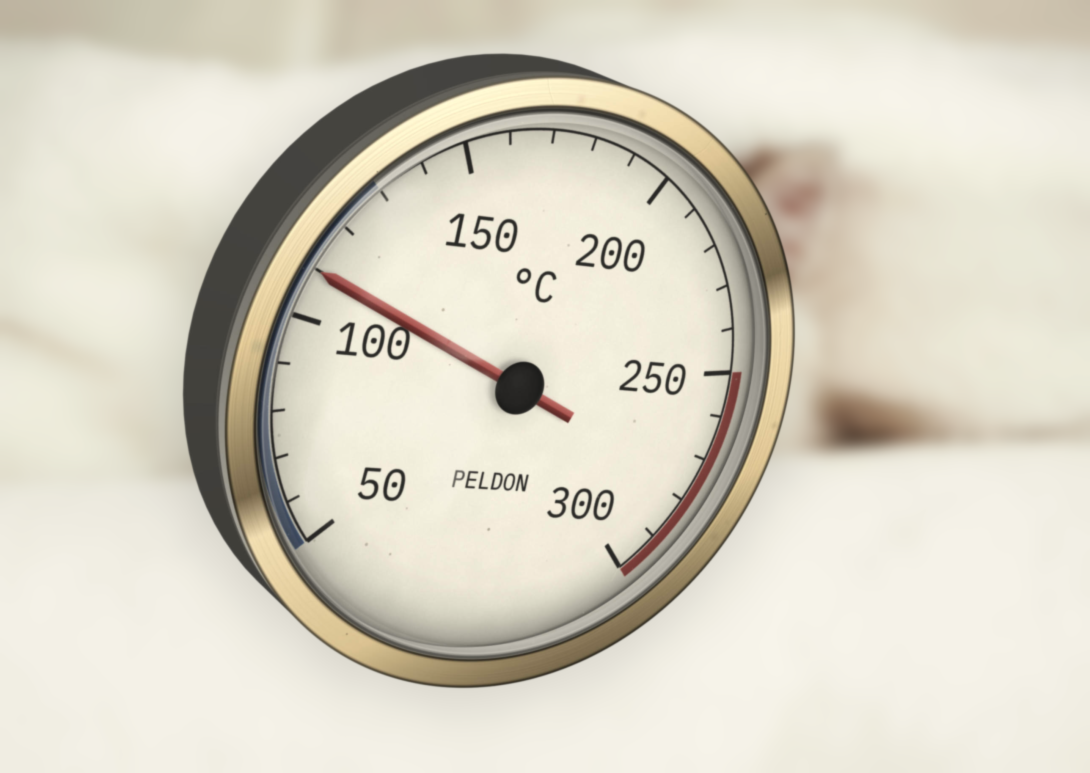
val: 110 °C
